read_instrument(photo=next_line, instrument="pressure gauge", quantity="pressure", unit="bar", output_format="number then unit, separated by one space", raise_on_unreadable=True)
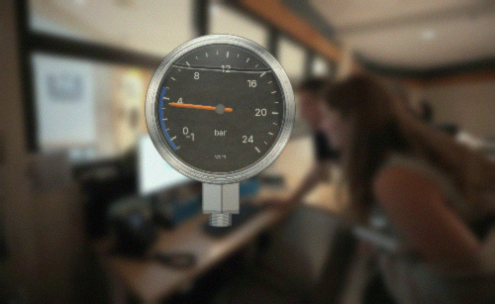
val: 3.5 bar
